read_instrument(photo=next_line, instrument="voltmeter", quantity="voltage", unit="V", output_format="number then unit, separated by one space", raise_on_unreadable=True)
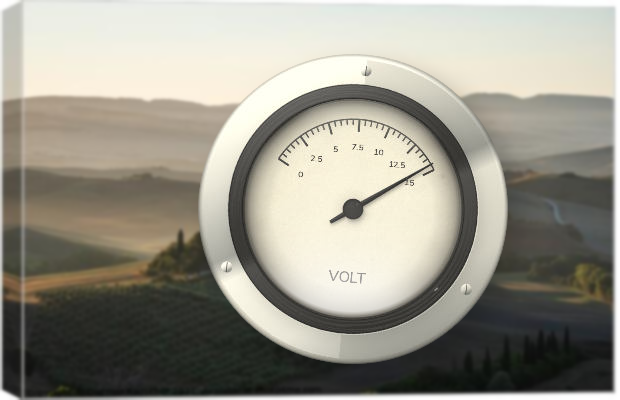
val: 14.5 V
